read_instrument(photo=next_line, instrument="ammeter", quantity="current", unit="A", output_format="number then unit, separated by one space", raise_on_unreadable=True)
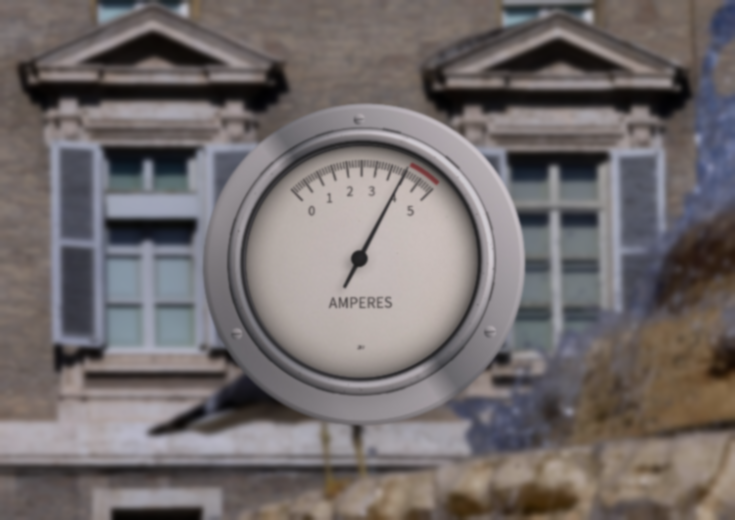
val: 4 A
